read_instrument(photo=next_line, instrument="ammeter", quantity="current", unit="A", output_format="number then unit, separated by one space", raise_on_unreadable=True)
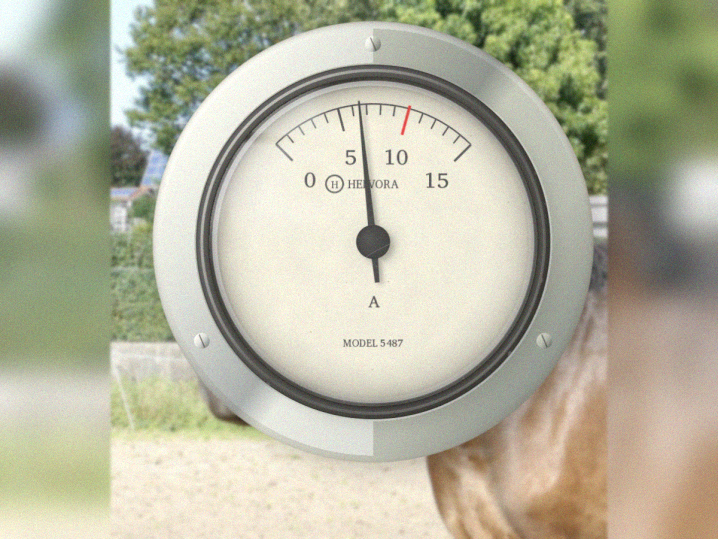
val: 6.5 A
